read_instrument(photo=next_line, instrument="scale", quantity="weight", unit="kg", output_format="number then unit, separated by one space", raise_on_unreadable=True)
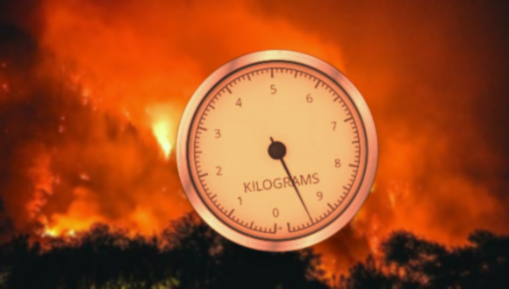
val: 9.5 kg
